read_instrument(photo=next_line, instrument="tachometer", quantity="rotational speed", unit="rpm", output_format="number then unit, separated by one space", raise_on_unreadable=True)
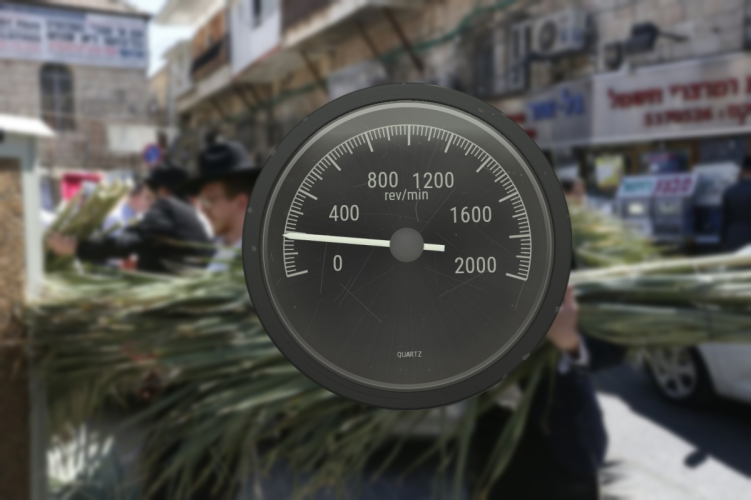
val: 180 rpm
